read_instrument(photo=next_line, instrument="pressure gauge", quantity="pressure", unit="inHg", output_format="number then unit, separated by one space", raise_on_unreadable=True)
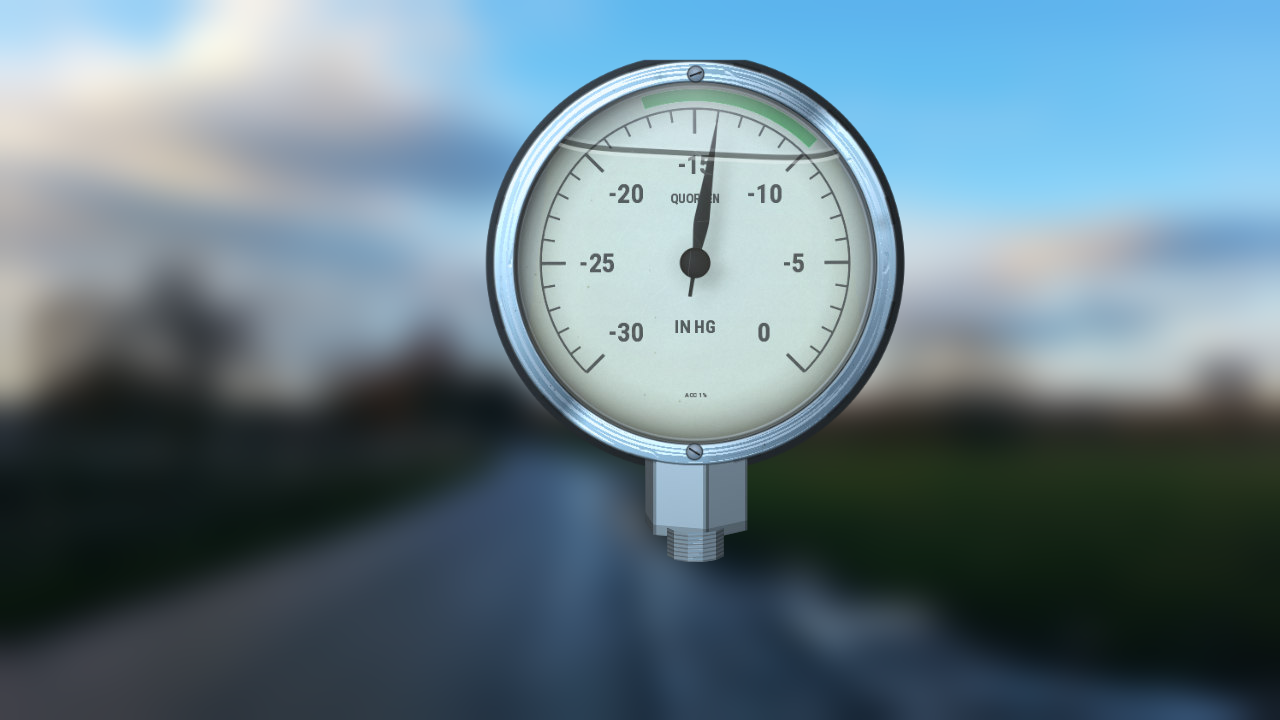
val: -14 inHg
